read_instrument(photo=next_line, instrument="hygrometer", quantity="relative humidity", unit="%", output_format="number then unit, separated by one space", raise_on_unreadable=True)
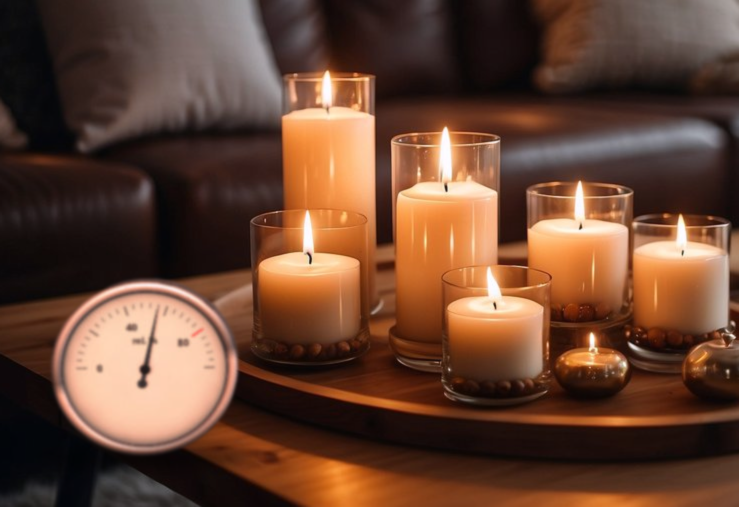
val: 56 %
